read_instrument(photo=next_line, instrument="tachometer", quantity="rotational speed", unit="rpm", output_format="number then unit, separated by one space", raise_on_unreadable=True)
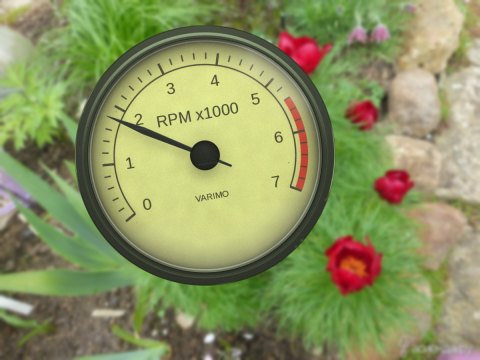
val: 1800 rpm
